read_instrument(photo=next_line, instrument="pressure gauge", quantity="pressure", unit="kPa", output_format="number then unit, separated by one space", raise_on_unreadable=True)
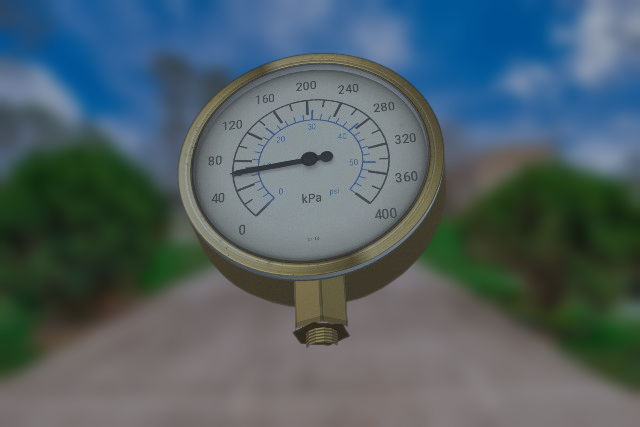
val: 60 kPa
